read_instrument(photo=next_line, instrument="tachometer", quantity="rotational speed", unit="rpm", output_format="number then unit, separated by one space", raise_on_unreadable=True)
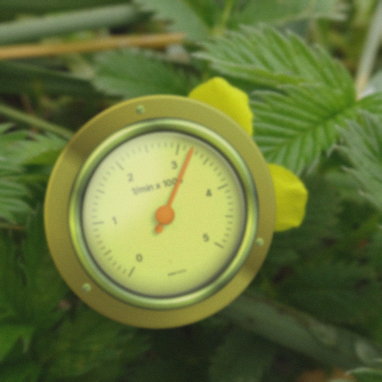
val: 3200 rpm
